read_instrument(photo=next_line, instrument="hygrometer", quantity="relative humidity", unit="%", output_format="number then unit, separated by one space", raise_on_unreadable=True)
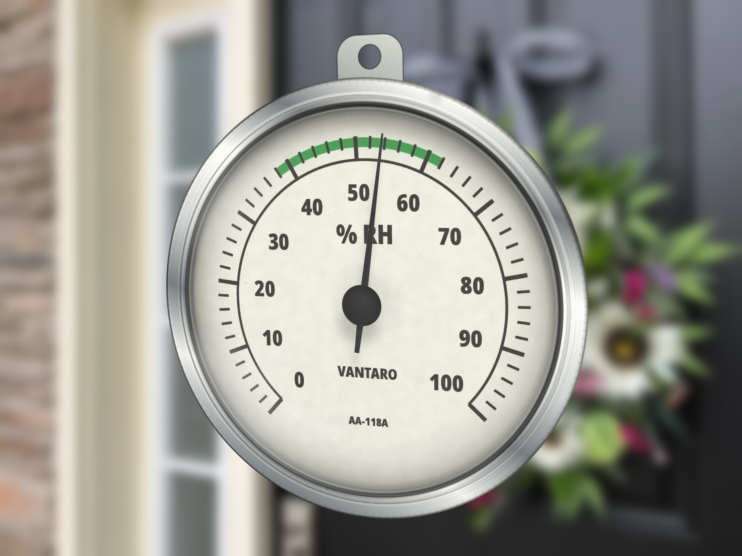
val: 54 %
